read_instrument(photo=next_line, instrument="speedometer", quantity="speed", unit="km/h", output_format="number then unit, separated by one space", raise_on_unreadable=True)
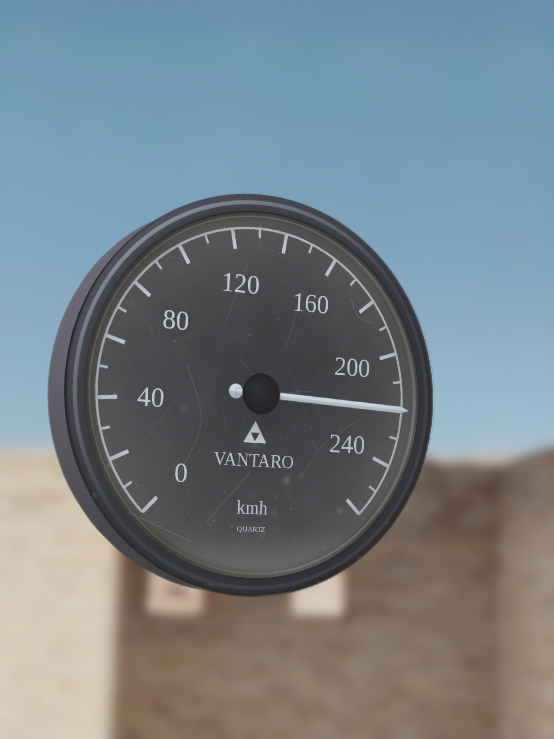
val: 220 km/h
